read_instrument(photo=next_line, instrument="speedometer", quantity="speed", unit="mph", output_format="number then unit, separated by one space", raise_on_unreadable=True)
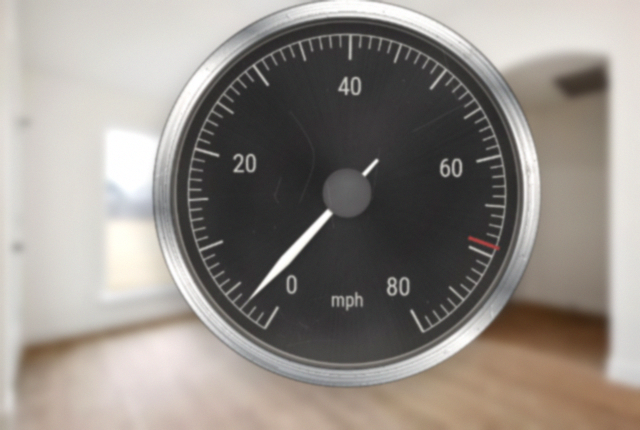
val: 3 mph
